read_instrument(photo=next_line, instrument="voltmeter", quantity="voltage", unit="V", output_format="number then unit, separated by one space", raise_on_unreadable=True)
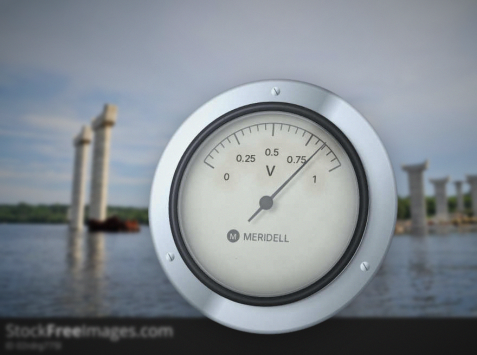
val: 0.85 V
